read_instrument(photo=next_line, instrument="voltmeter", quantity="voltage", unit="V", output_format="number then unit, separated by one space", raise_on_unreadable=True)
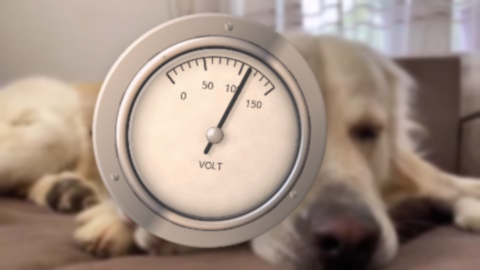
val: 110 V
